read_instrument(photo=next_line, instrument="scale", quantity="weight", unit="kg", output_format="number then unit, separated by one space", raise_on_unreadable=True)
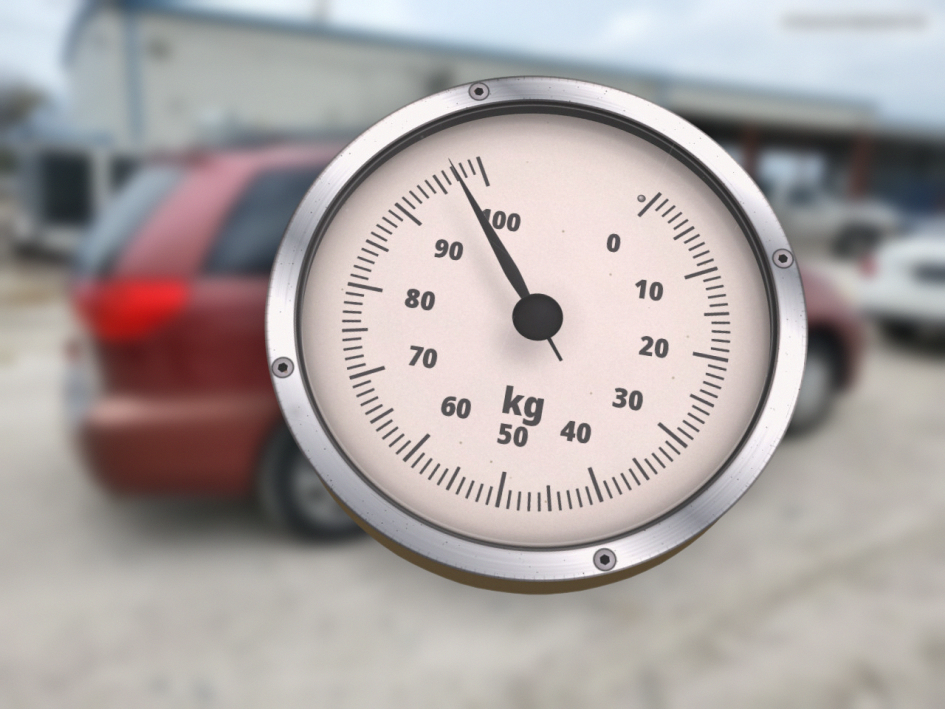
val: 97 kg
